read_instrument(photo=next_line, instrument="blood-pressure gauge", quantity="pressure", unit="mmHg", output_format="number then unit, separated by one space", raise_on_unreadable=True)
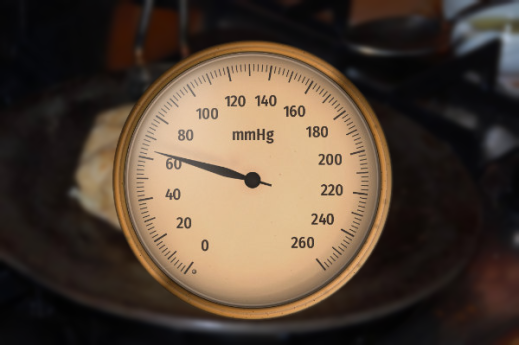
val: 64 mmHg
